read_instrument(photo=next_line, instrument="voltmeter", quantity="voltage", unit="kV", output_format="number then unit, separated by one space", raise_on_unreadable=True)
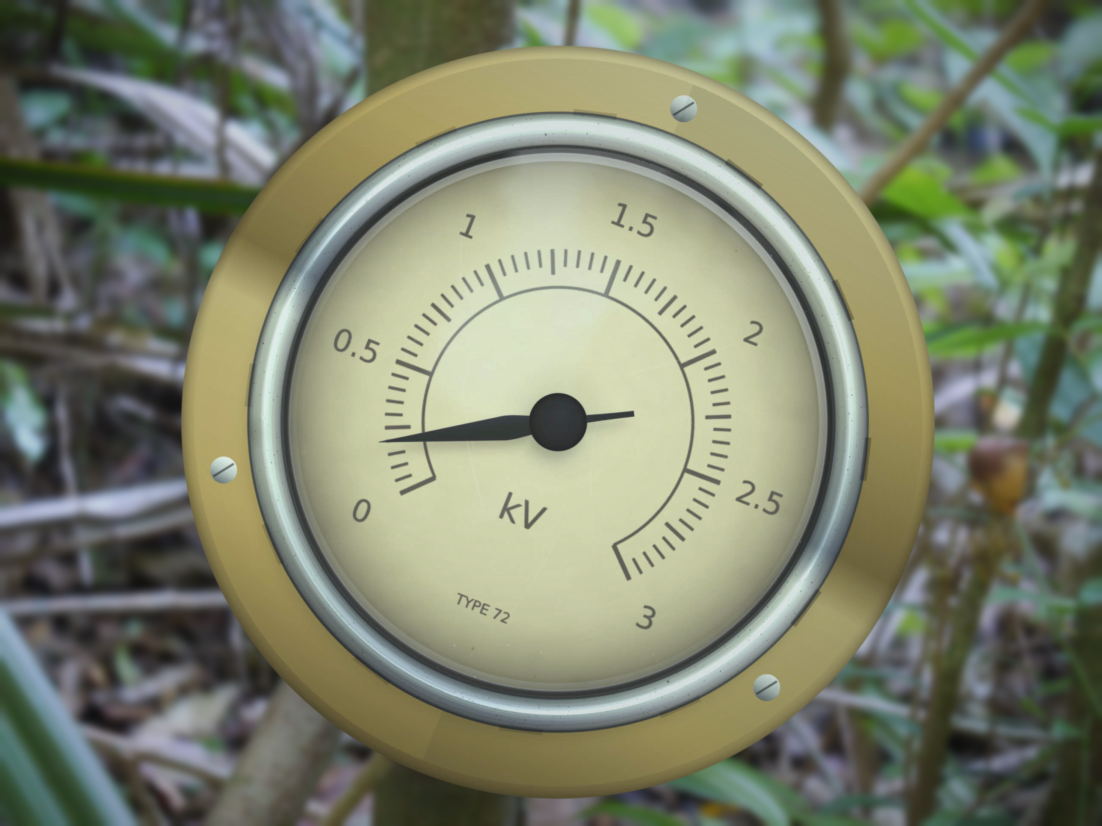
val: 0.2 kV
